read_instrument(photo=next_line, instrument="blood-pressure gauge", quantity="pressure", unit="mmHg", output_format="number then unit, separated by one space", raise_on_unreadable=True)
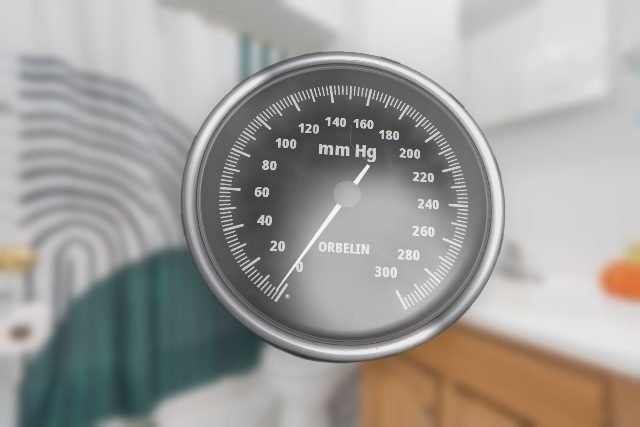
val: 2 mmHg
